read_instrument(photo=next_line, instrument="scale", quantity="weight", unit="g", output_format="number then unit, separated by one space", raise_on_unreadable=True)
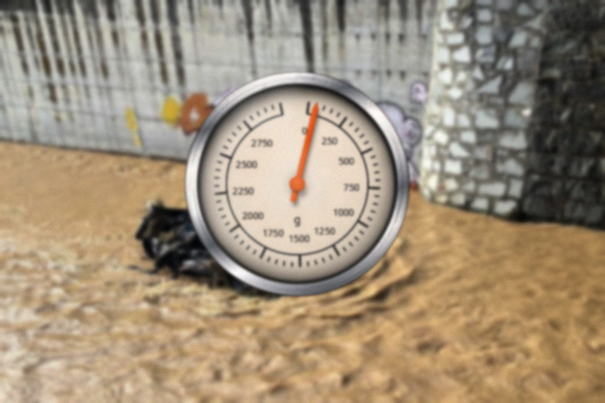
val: 50 g
